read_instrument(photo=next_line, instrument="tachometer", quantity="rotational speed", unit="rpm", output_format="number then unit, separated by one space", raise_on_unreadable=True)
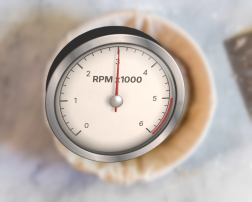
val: 3000 rpm
